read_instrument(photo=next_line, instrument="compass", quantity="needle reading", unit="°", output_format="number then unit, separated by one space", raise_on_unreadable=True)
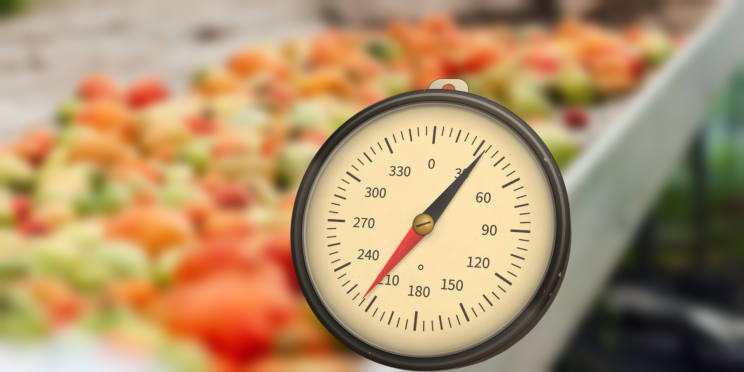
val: 215 °
